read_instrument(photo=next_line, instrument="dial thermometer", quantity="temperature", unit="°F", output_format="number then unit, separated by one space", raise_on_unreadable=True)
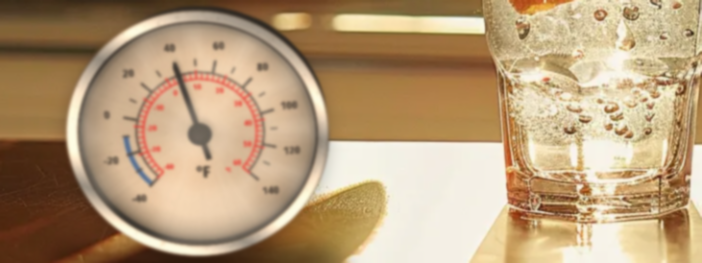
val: 40 °F
